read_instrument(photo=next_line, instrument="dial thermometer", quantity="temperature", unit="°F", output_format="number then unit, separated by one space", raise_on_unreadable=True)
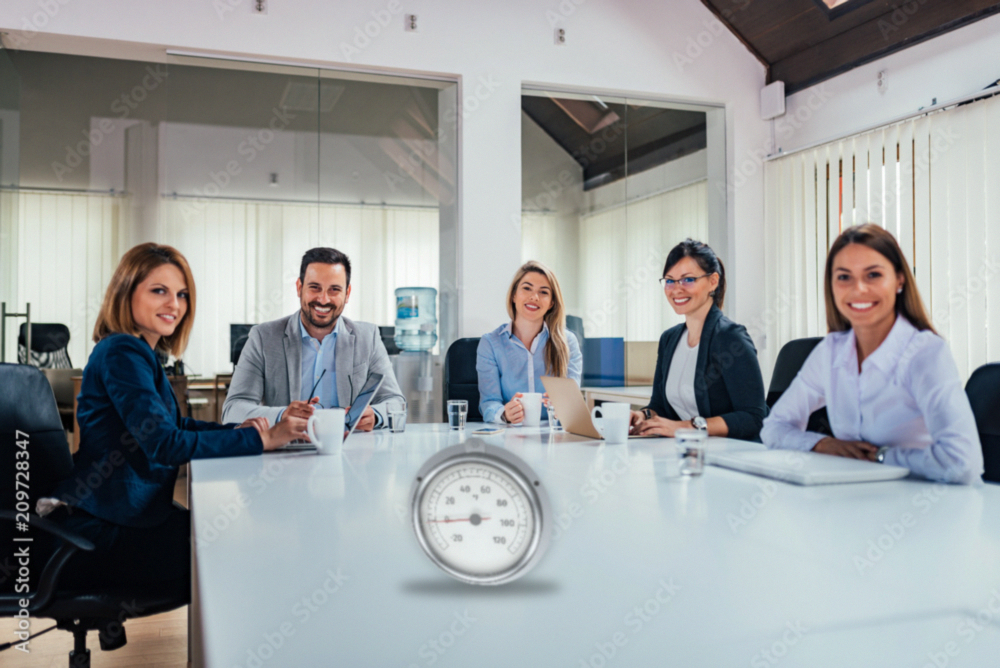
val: 0 °F
